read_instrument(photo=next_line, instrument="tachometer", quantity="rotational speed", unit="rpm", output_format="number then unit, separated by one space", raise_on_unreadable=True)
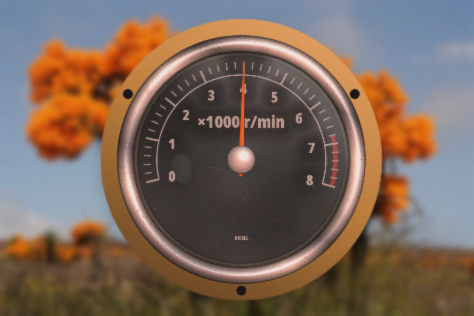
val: 4000 rpm
